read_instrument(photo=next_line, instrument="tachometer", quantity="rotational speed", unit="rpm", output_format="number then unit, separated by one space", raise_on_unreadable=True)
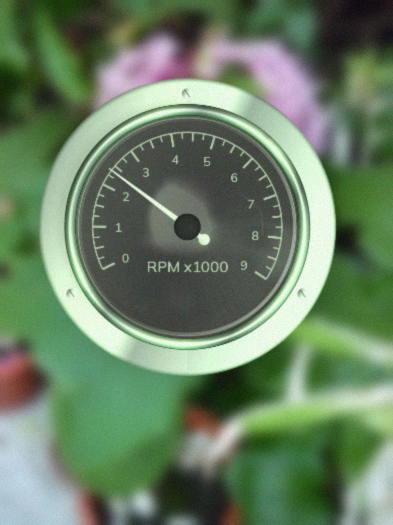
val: 2375 rpm
